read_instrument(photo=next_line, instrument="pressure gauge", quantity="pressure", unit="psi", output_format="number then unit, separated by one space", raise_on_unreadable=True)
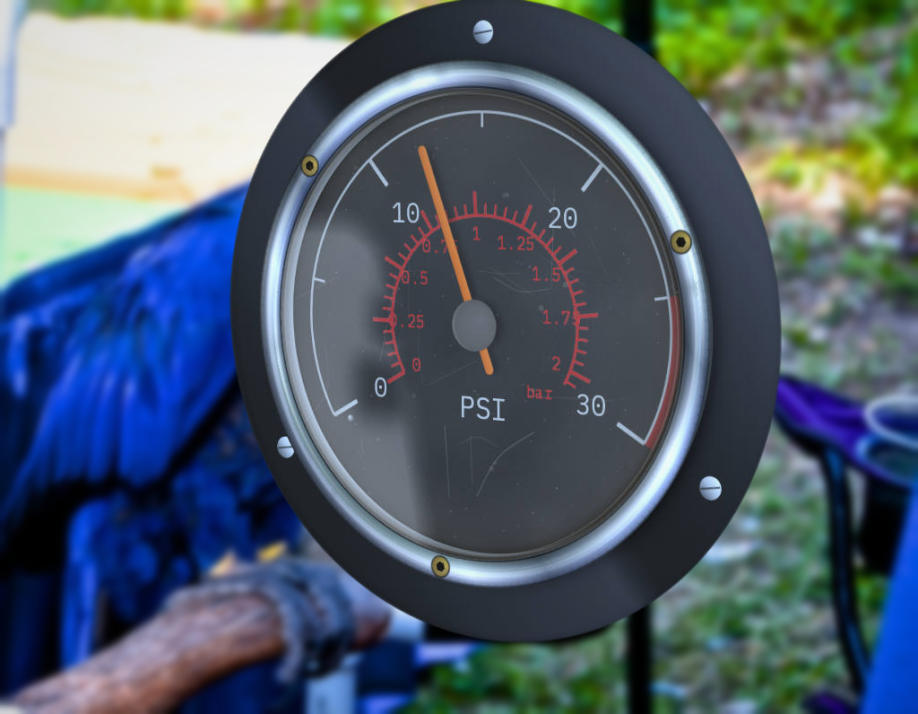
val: 12.5 psi
